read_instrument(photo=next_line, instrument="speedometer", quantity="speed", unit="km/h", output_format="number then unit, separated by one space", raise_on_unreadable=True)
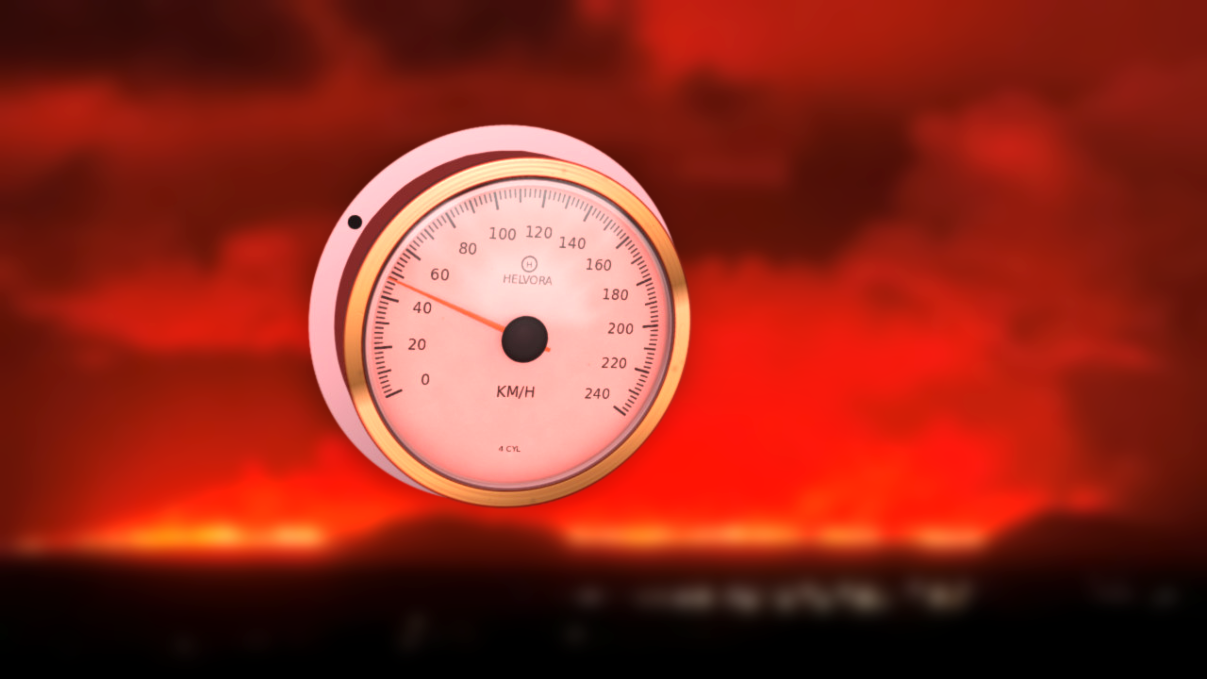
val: 48 km/h
